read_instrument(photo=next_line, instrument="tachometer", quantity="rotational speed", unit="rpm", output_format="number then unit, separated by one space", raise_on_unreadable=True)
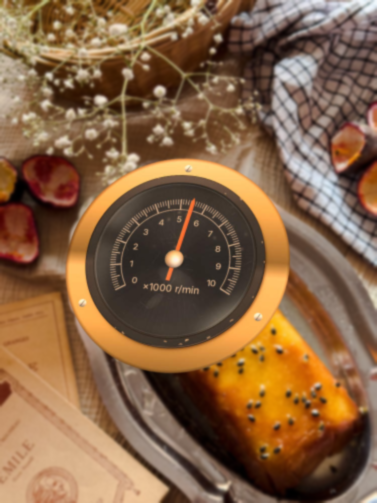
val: 5500 rpm
